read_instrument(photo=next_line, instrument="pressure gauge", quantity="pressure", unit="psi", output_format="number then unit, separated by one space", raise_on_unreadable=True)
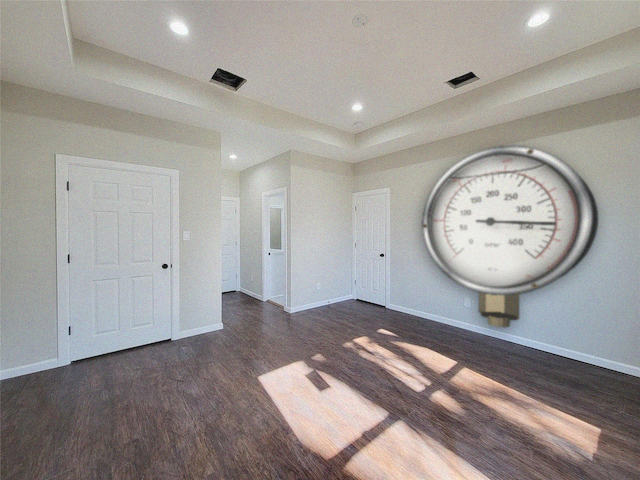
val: 340 psi
